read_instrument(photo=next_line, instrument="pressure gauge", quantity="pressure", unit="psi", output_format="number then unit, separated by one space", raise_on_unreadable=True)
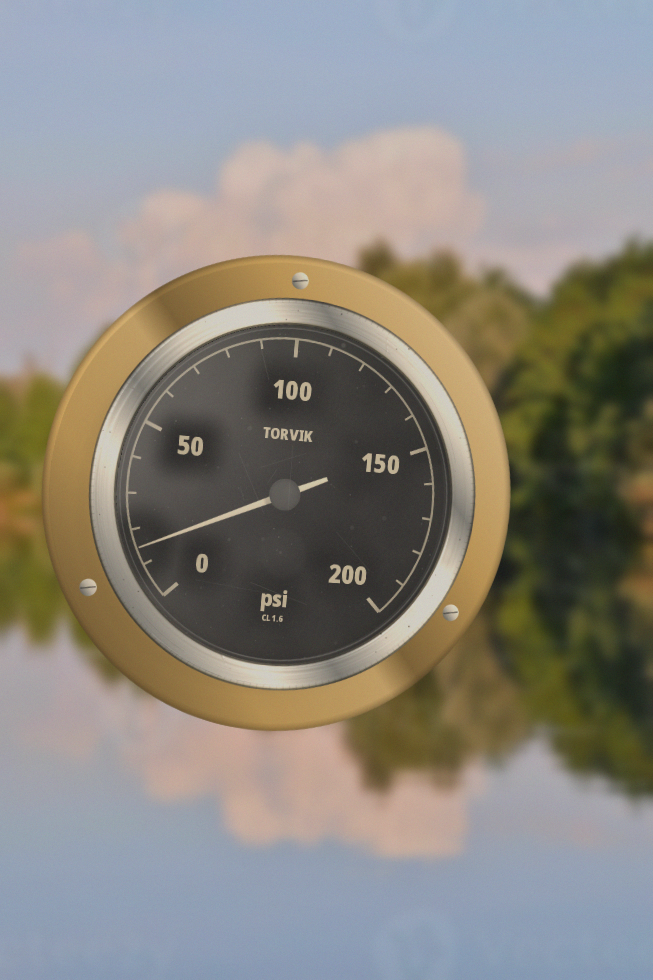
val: 15 psi
